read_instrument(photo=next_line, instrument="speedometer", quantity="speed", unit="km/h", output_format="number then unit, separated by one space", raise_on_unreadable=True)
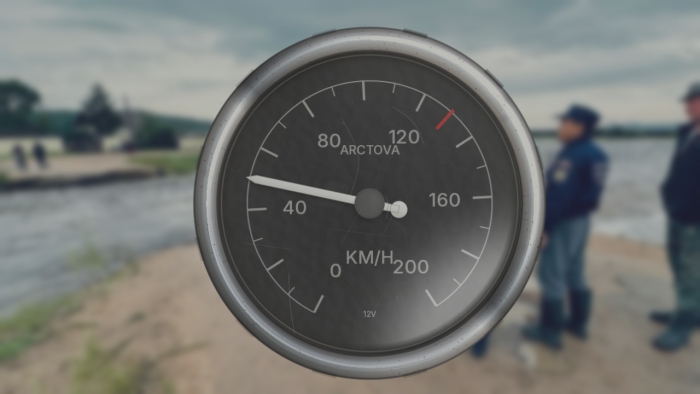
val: 50 km/h
